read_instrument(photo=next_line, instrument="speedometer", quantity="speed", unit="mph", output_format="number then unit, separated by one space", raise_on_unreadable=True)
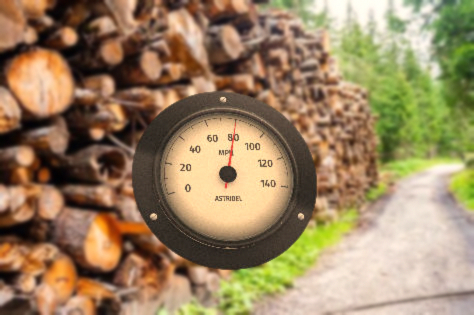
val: 80 mph
